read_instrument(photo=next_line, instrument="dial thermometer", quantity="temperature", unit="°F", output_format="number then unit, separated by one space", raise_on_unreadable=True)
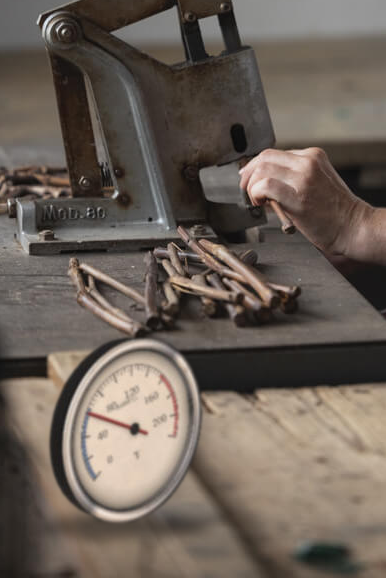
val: 60 °F
